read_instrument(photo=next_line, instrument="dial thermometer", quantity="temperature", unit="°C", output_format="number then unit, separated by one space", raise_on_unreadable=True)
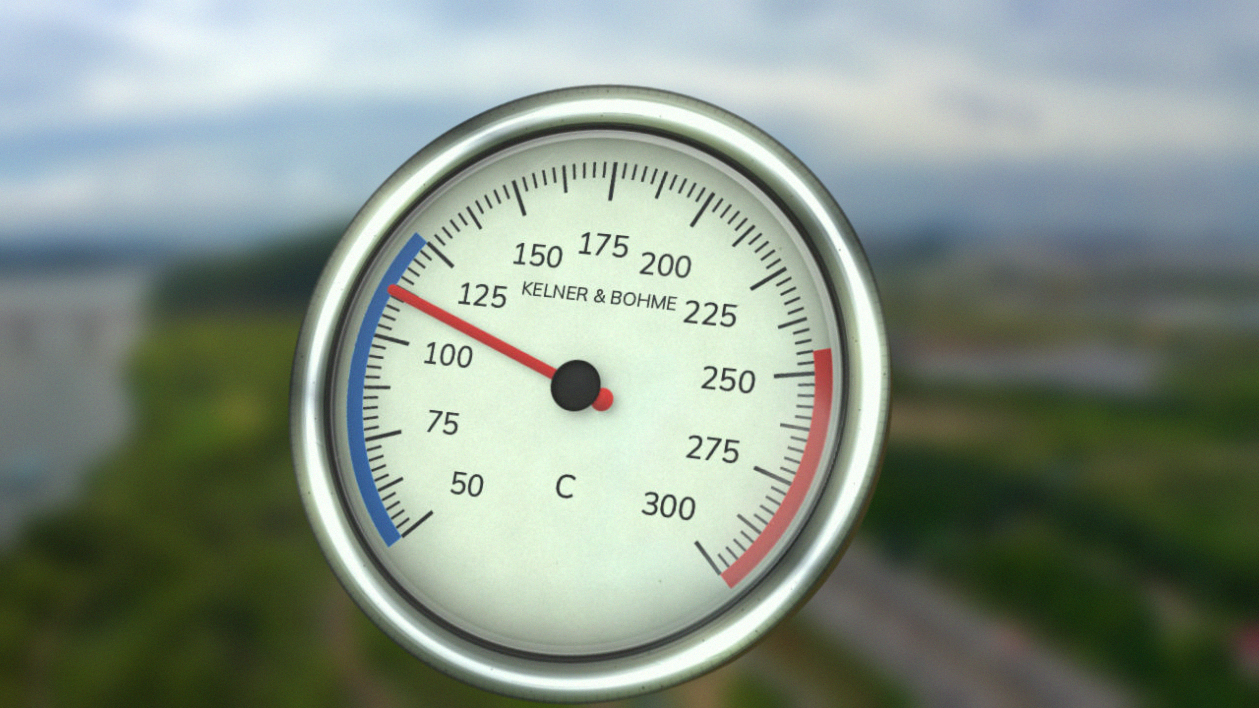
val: 111.25 °C
